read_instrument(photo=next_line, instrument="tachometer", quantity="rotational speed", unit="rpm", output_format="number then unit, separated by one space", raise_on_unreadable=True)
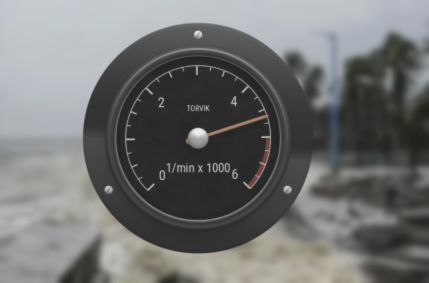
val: 4625 rpm
